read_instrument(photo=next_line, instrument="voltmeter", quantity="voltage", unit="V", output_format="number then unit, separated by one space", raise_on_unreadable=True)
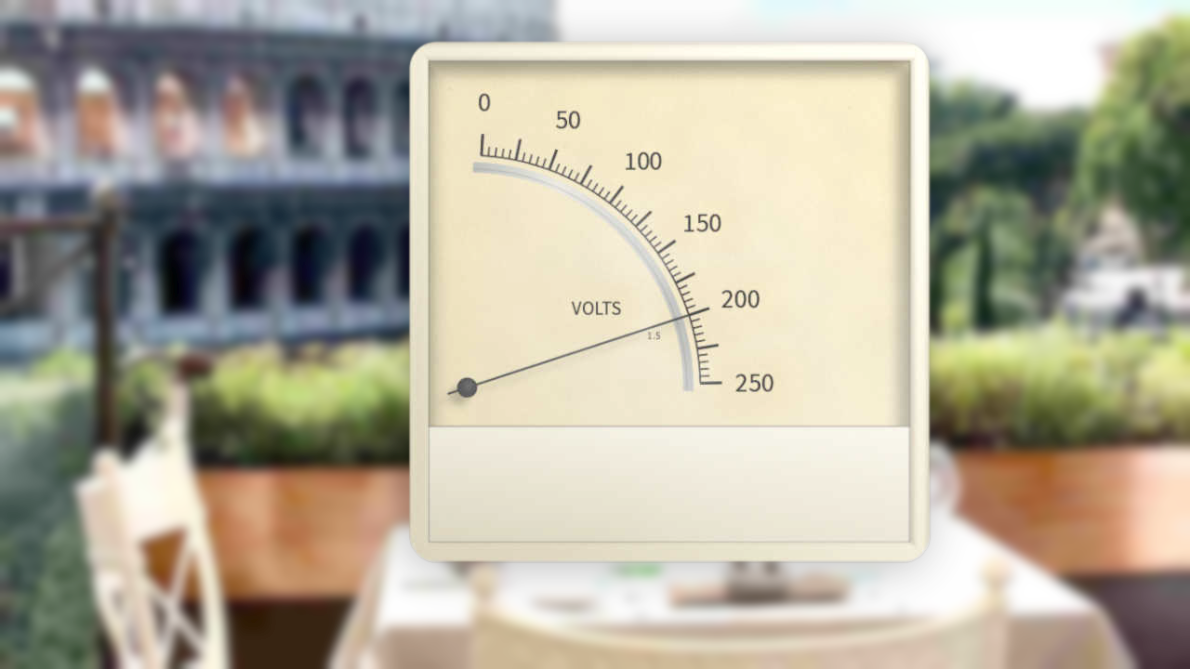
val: 200 V
